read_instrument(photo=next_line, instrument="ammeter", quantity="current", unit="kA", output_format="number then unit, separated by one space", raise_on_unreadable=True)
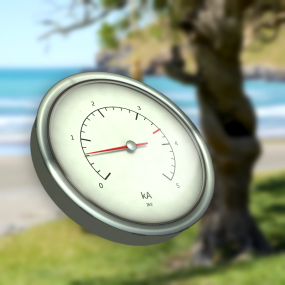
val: 0.6 kA
